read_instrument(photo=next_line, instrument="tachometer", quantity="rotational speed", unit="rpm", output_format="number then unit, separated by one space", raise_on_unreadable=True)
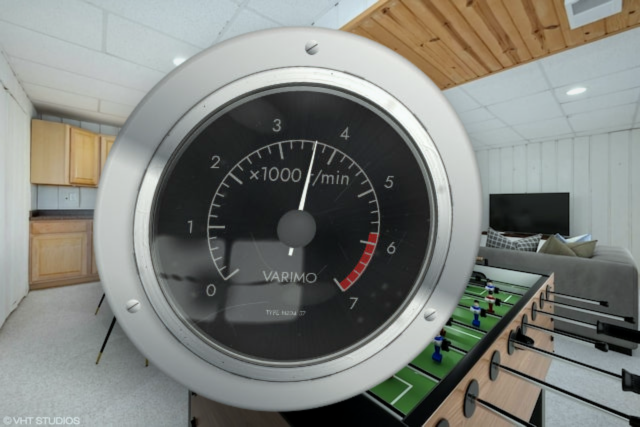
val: 3600 rpm
